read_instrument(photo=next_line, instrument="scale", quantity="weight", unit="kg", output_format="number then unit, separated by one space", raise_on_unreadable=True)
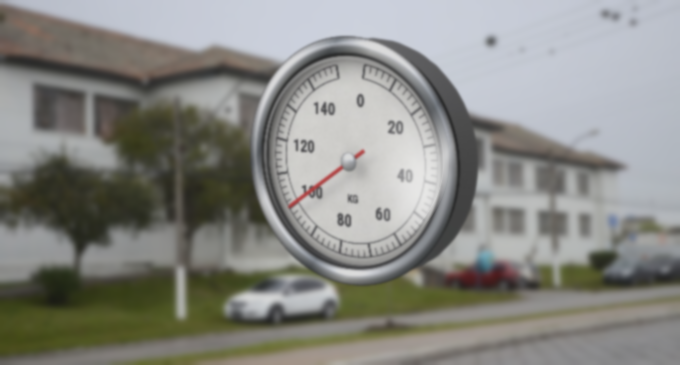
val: 100 kg
